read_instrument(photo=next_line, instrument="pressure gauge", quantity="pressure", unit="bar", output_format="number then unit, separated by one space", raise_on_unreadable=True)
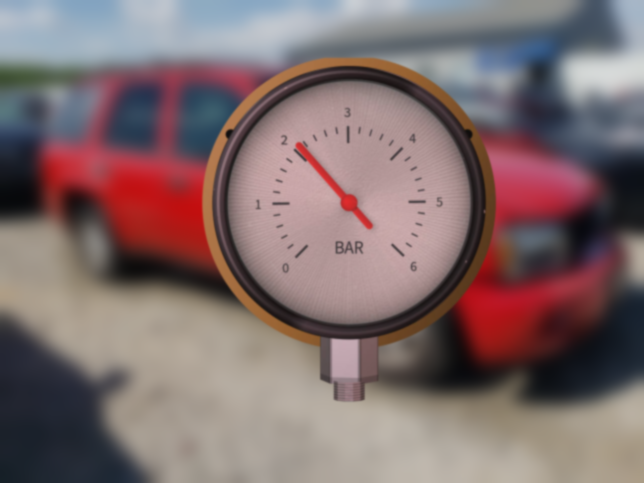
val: 2.1 bar
